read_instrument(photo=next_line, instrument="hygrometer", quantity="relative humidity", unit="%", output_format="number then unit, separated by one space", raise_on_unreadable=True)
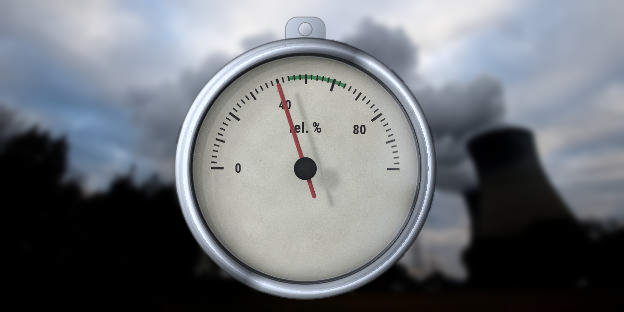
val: 40 %
